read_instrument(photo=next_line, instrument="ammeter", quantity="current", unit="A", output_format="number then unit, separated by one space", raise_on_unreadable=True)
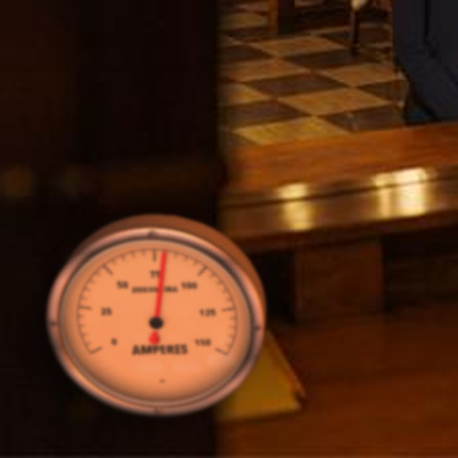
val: 80 A
